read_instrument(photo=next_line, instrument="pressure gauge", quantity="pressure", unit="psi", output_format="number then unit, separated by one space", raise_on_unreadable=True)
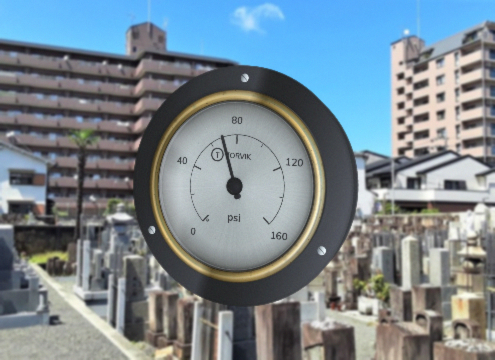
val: 70 psi
